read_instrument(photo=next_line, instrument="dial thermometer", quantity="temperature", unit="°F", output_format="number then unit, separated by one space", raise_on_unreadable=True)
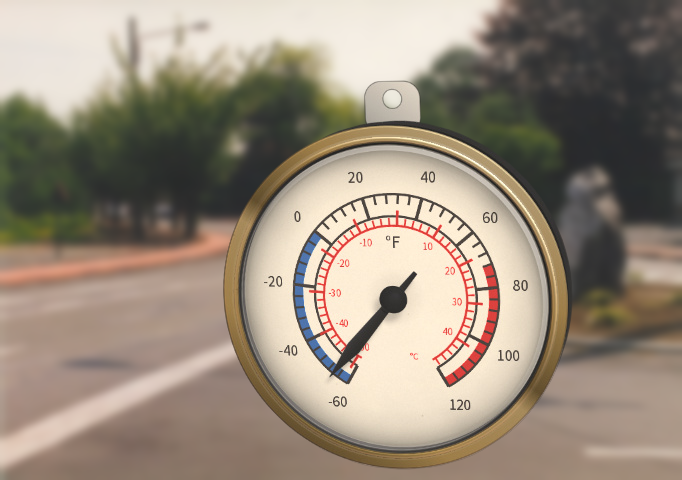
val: -54 °F
